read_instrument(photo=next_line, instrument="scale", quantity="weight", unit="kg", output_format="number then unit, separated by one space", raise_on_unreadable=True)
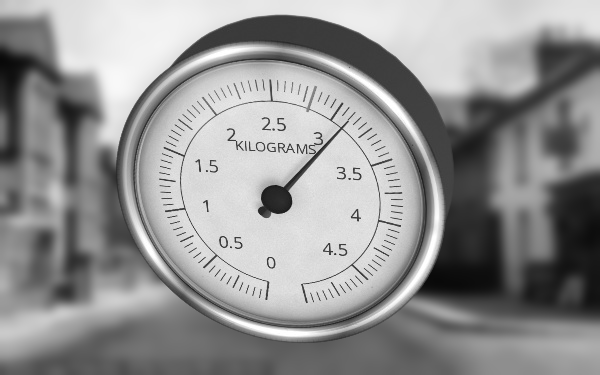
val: 3.1 kg
